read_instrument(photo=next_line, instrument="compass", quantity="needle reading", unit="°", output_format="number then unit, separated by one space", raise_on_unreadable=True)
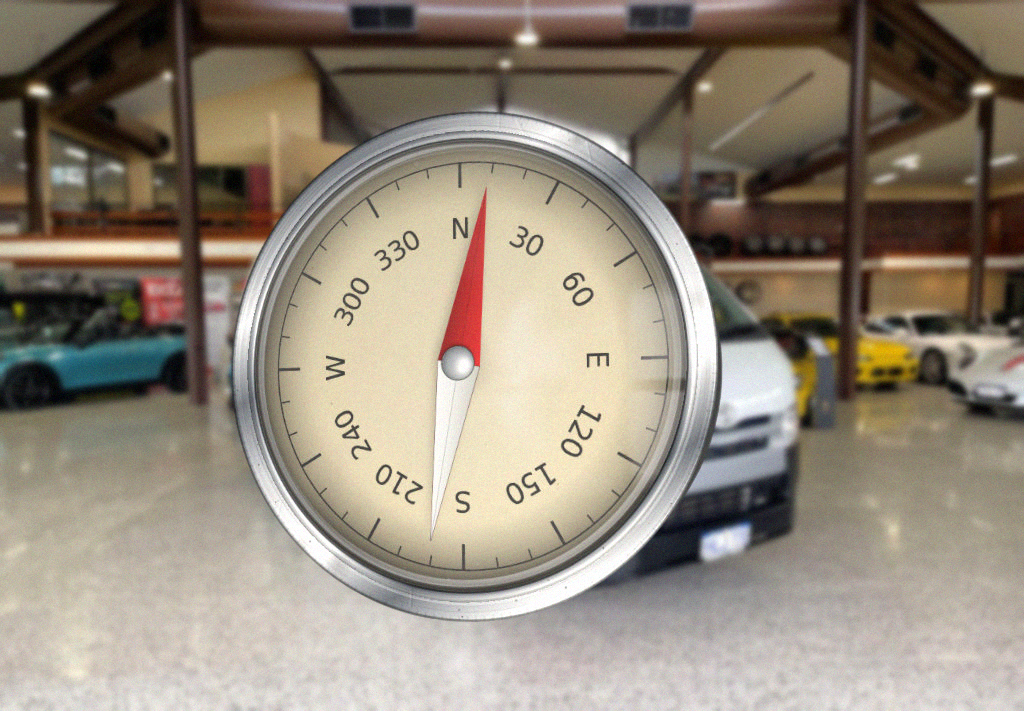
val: 10 °
